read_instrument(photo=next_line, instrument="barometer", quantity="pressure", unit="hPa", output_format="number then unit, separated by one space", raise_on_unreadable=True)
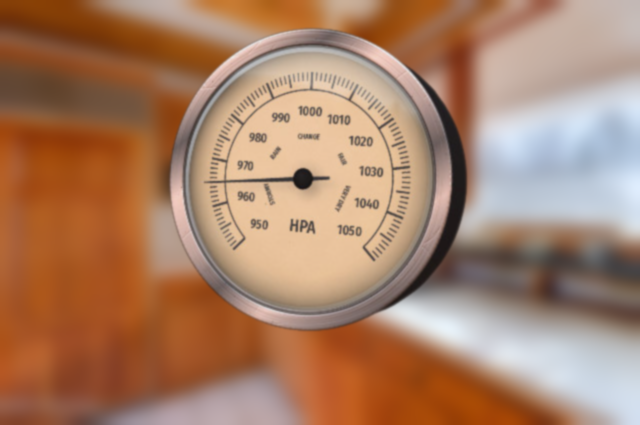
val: 965 hPa
